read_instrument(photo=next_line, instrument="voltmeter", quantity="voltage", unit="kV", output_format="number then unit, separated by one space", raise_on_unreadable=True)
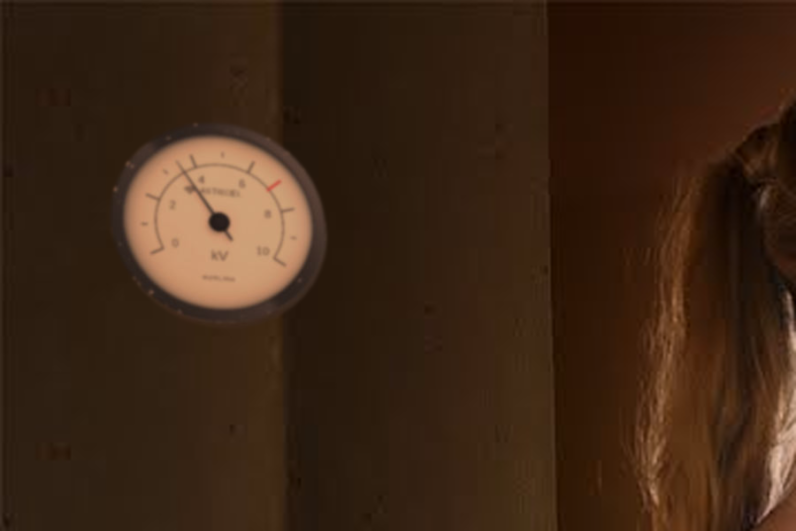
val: 3.5 kV
